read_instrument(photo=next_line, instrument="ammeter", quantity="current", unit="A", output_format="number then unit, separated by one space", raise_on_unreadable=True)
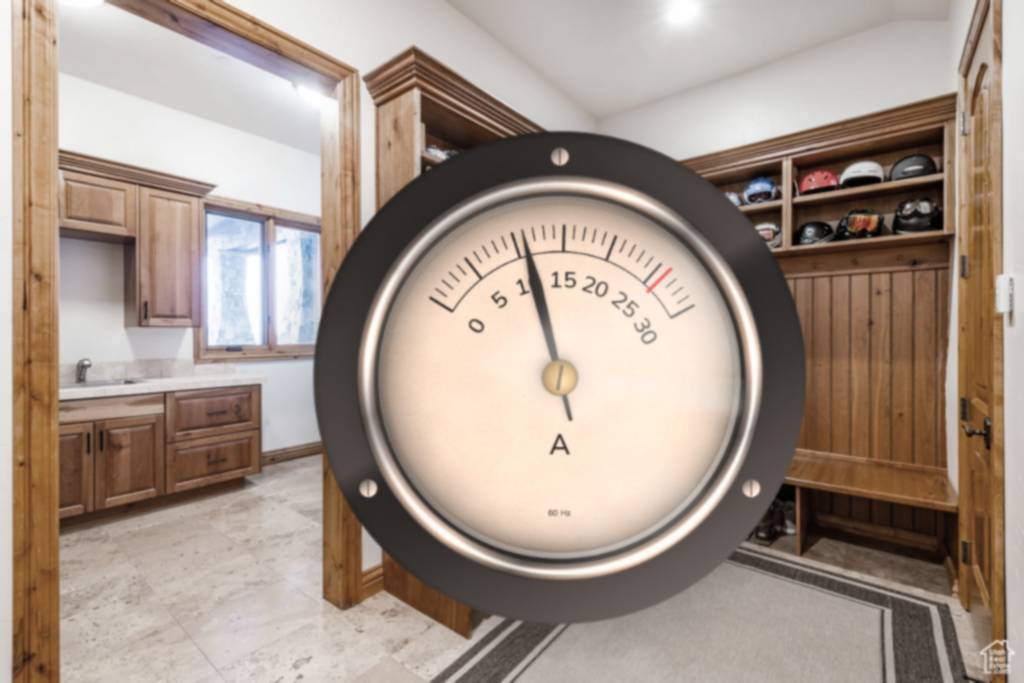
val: 11 A
